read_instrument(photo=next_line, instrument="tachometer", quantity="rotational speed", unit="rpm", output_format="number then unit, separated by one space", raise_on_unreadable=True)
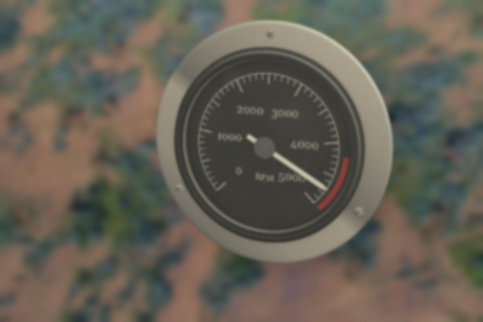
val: 4700 rpm
